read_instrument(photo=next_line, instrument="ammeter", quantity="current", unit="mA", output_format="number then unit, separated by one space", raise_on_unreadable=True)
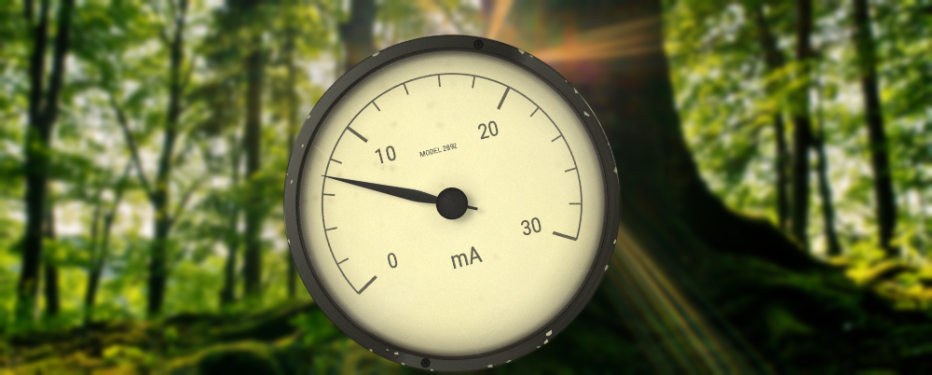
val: 7 mA
